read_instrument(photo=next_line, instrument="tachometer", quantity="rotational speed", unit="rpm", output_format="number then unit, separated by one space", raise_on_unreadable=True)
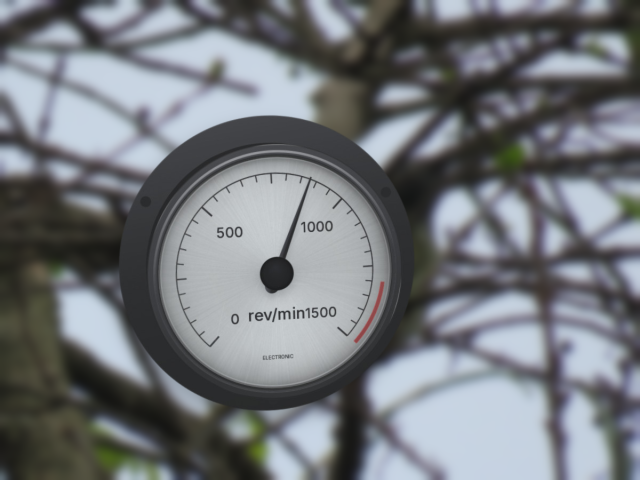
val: 875 rpm
